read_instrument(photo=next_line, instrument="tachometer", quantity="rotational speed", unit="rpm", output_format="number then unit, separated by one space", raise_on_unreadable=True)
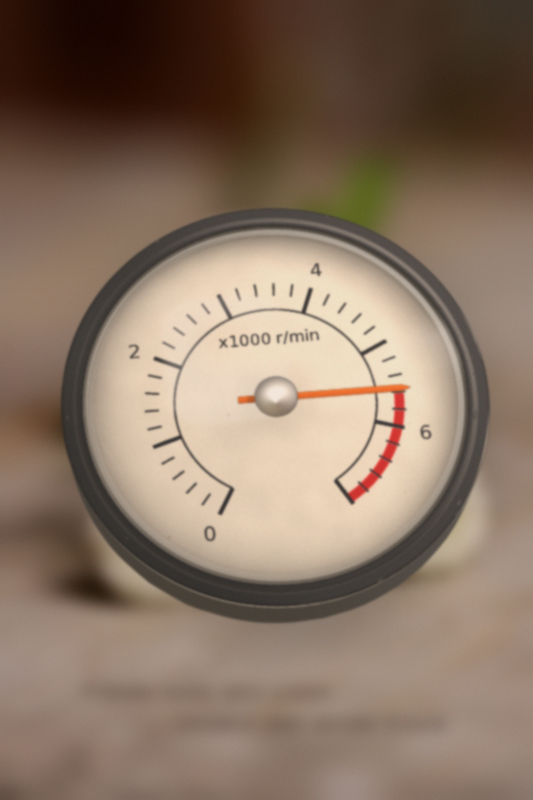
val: 5600 rpm
